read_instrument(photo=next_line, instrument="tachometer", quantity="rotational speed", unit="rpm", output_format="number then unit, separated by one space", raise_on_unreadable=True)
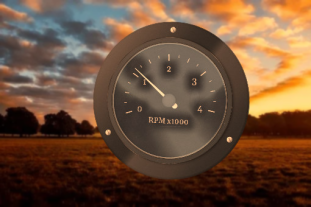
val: 1125 rpm
